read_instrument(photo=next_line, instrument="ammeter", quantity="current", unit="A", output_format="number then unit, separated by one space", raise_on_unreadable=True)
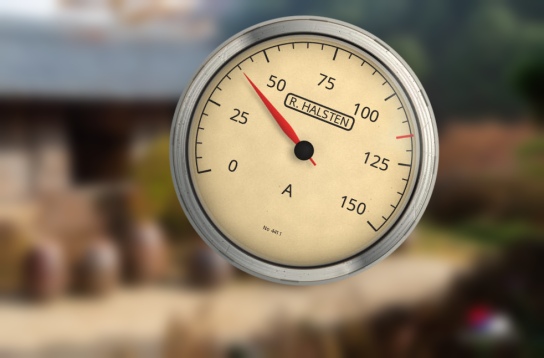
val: 40 A
